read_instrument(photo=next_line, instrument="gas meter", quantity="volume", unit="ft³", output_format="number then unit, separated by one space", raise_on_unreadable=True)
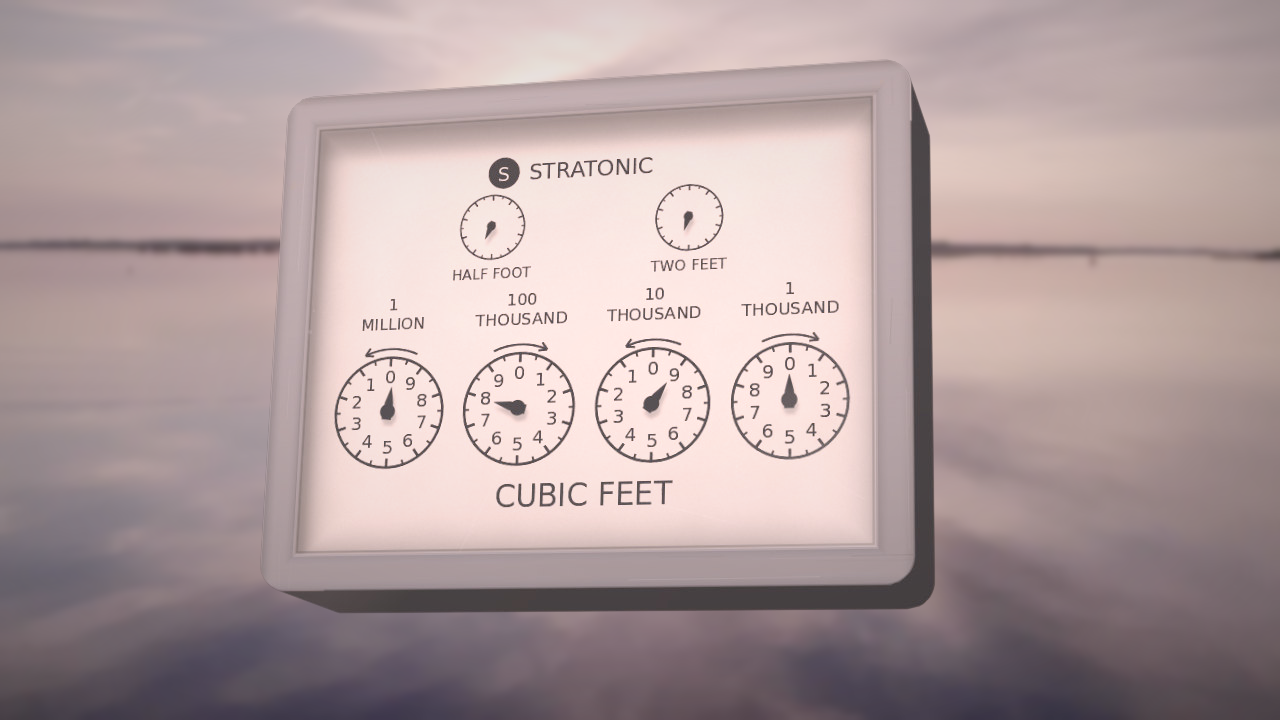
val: 979000 ft³
